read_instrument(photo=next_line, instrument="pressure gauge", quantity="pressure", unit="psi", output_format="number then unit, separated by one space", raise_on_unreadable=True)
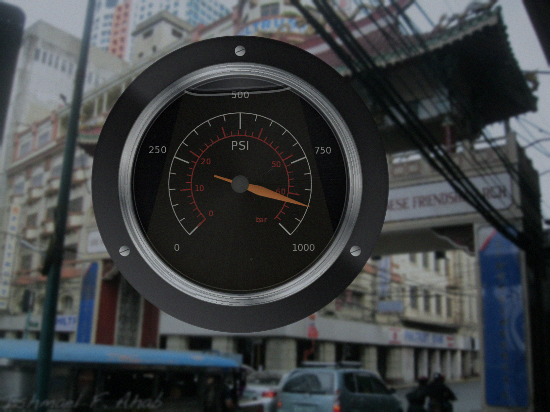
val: 900 psi
